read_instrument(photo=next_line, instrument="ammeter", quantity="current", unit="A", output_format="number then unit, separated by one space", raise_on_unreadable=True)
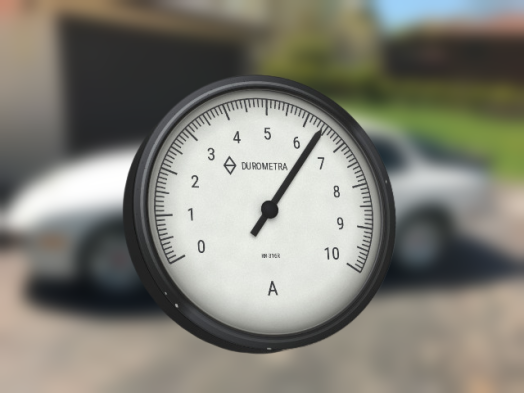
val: 6.4 A
